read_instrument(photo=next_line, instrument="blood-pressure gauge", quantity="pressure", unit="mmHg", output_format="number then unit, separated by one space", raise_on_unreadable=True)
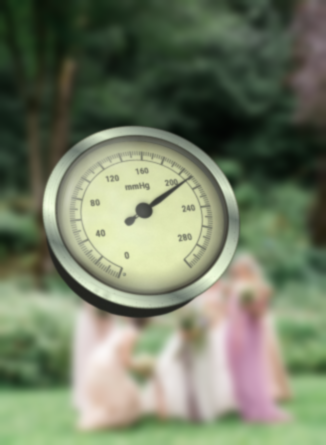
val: 210 mmHg
